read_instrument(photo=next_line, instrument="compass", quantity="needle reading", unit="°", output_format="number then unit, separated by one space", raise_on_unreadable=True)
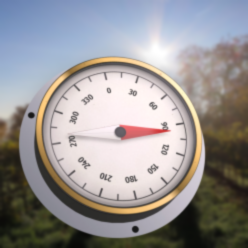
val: 97.5 °
